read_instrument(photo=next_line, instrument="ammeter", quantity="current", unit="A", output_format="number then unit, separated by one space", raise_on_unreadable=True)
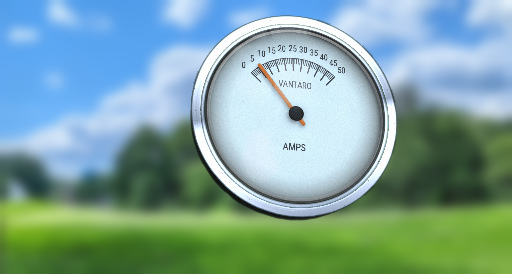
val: 5 A
